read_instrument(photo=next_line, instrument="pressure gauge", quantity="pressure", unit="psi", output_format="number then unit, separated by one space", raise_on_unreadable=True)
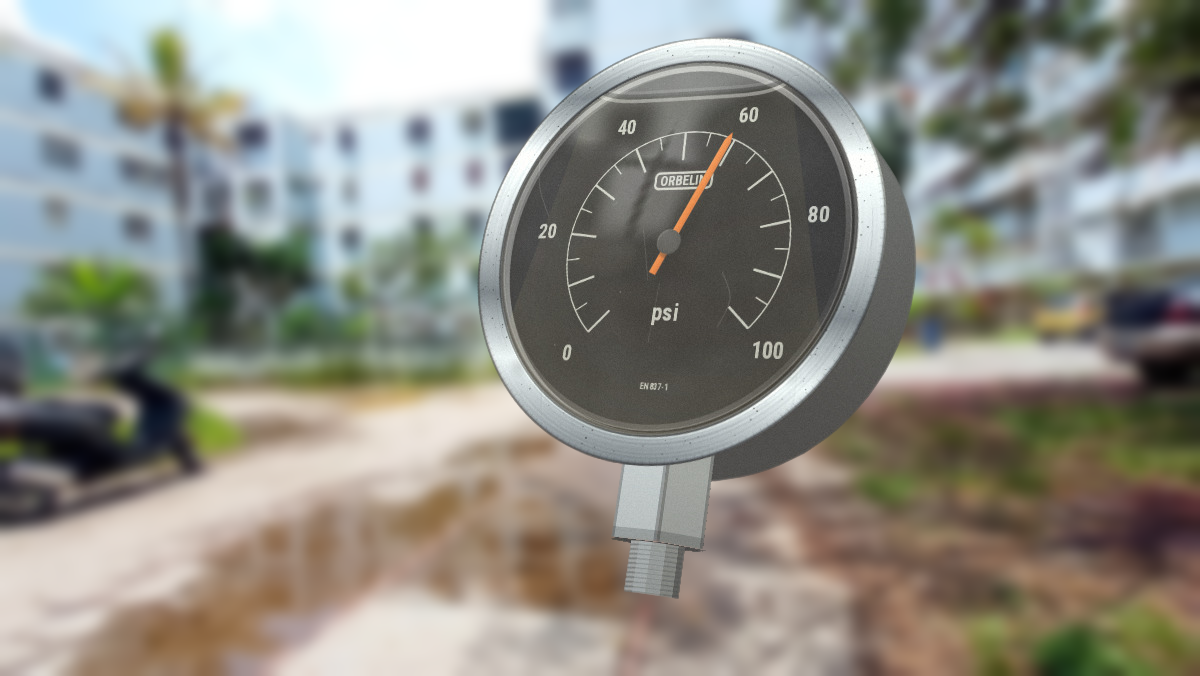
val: 60 psi
